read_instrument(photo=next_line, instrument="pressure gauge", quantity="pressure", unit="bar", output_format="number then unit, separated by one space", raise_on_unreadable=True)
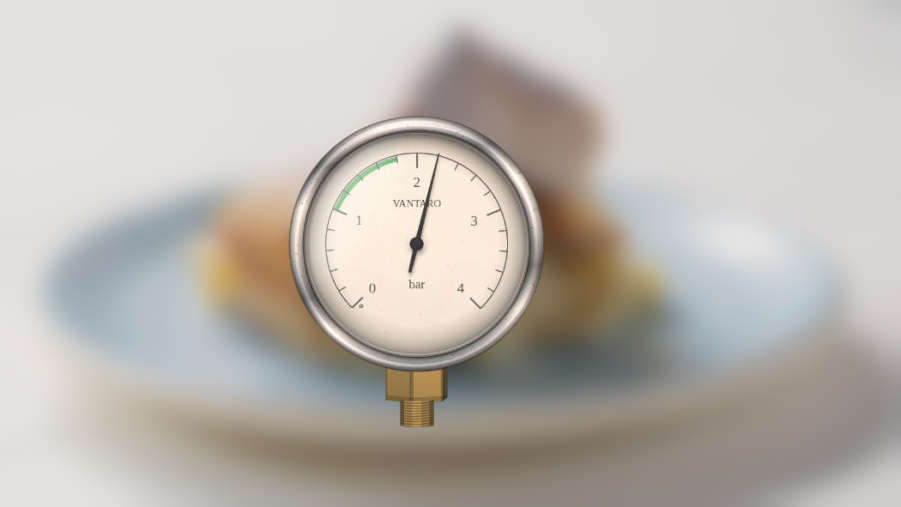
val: 2.2 bar
